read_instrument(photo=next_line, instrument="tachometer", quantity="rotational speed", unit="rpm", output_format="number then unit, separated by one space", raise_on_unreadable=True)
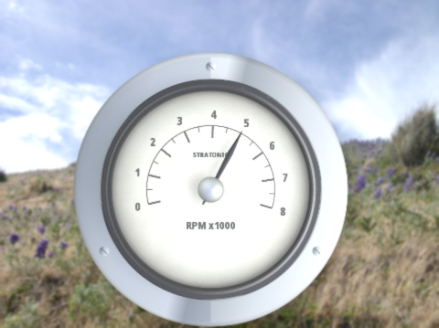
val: 5000 rpm
